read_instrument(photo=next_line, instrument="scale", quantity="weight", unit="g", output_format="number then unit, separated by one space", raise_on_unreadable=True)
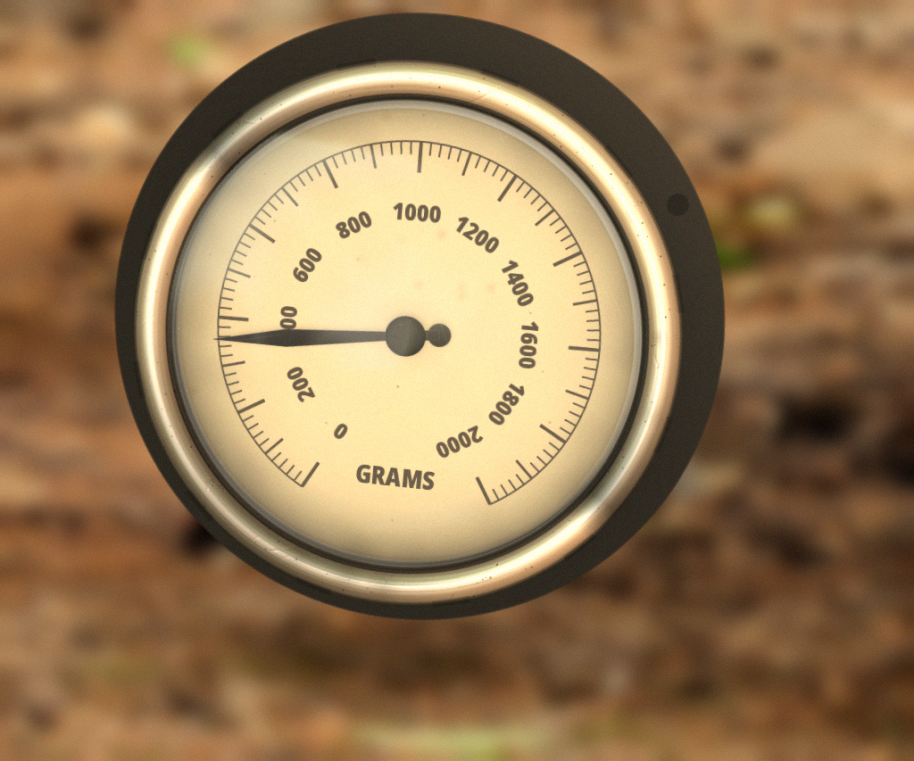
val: 360 g
